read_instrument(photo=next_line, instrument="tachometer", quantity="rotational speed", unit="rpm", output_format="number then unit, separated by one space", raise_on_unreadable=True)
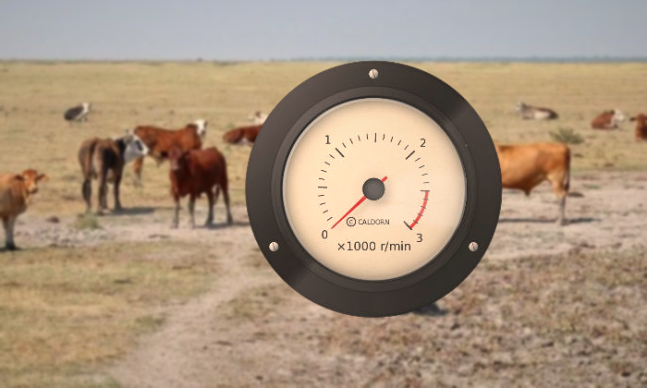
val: 0 rpm
